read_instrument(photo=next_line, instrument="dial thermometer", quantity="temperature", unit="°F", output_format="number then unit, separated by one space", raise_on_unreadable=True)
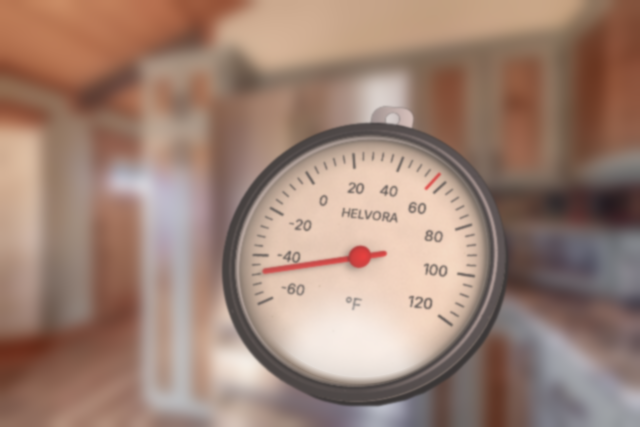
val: -48 °F
